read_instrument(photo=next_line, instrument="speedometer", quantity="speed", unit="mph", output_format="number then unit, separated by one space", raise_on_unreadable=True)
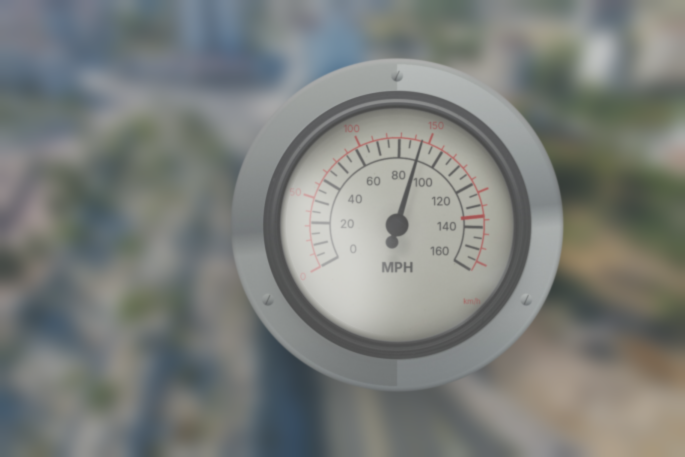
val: 90 mph
